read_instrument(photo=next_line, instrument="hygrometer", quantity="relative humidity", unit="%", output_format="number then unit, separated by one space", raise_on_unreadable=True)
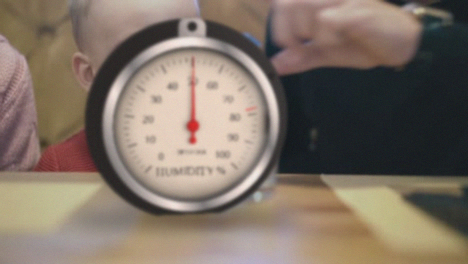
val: 50 %
